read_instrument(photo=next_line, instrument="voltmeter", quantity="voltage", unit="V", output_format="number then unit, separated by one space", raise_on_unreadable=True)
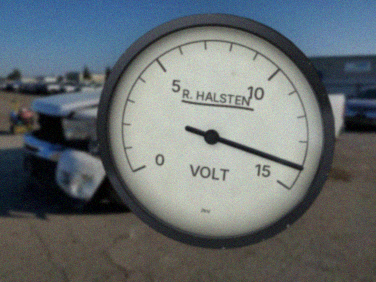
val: 14 V
